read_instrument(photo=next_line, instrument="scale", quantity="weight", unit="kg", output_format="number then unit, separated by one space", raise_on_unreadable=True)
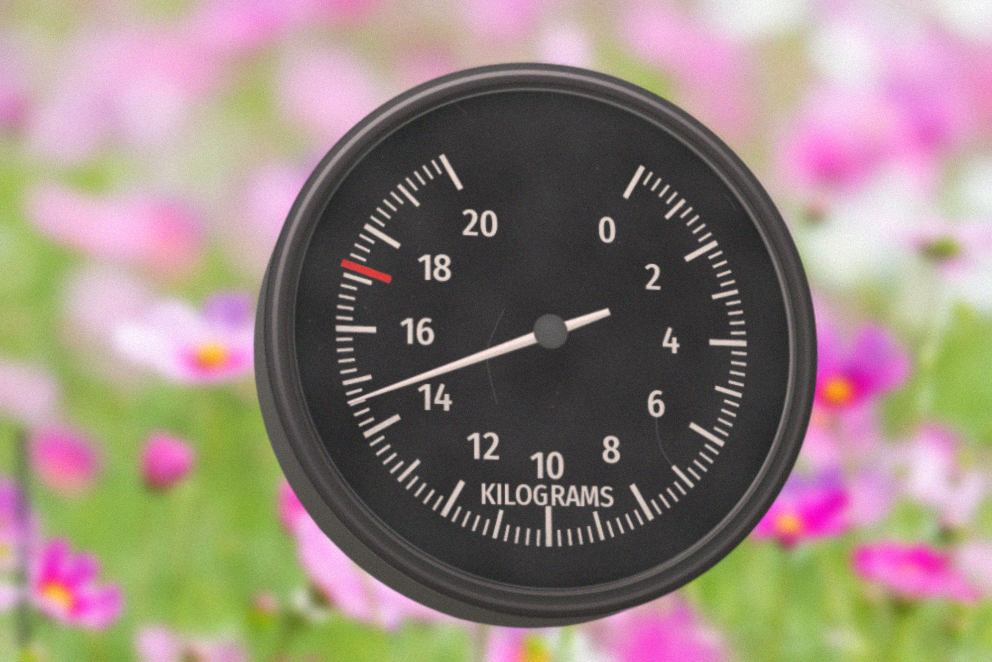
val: 14.6 kg
